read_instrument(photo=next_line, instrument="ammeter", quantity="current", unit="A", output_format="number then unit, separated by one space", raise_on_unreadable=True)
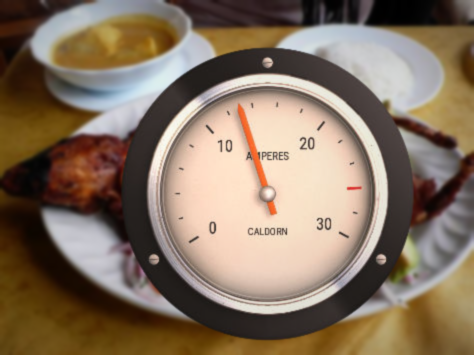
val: 13 A
